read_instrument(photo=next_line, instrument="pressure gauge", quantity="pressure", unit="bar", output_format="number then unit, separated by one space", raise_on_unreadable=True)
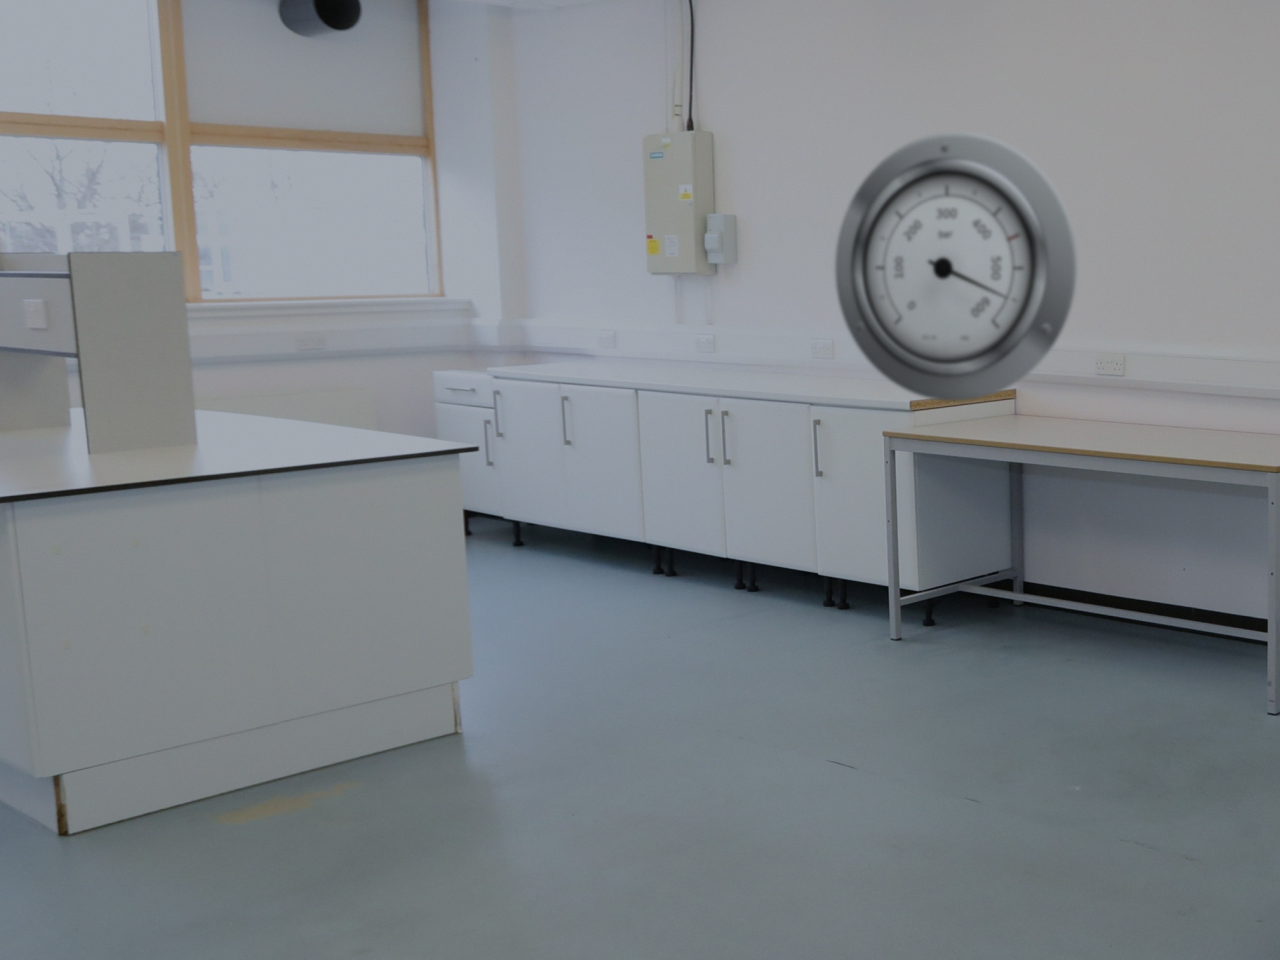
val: 550 bar
